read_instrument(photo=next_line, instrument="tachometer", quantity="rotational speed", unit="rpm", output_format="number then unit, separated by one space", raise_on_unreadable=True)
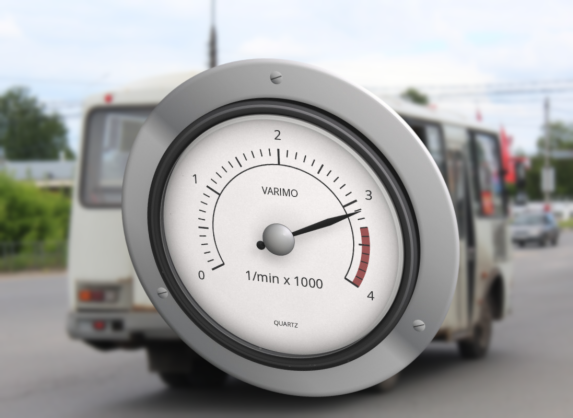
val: 3100 rpm
